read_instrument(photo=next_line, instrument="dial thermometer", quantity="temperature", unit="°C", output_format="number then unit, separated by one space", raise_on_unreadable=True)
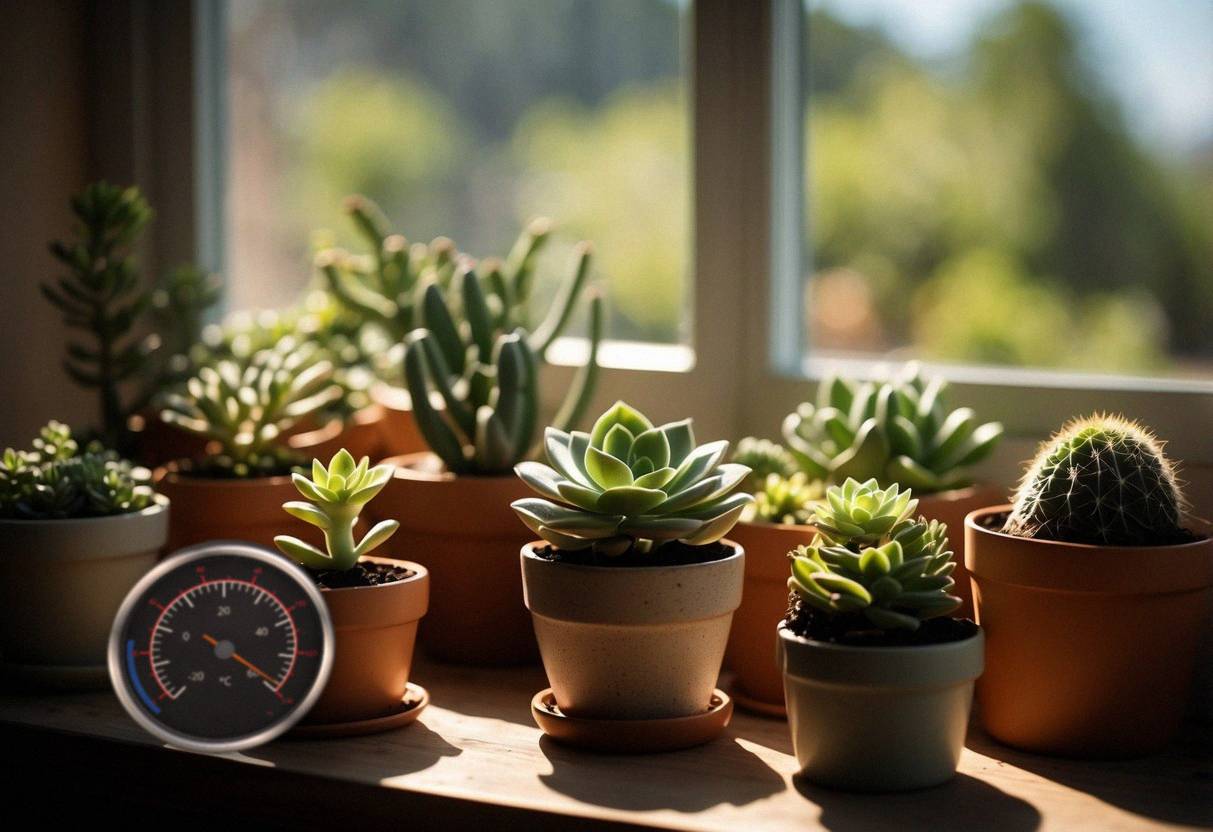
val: 58 °C
